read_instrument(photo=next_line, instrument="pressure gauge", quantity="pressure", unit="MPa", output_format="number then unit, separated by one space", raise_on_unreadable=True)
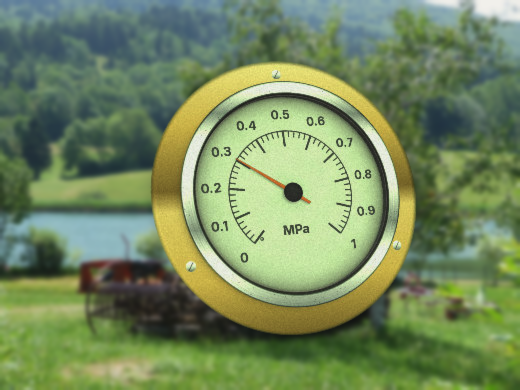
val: 0.3 MPa
